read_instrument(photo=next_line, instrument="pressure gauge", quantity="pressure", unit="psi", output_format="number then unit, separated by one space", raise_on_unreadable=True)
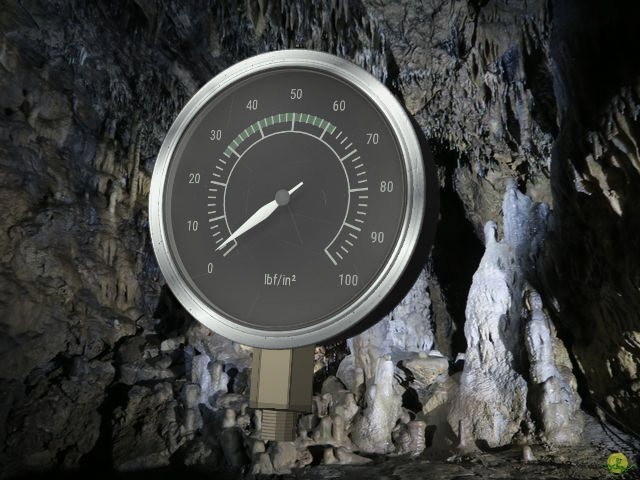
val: 2 psi
